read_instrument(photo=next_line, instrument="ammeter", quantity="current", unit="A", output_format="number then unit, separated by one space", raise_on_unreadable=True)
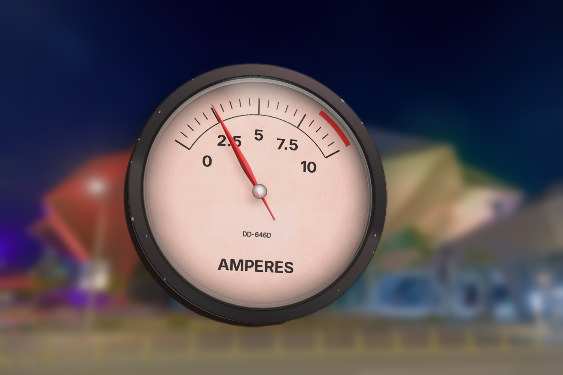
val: 2.5 A
